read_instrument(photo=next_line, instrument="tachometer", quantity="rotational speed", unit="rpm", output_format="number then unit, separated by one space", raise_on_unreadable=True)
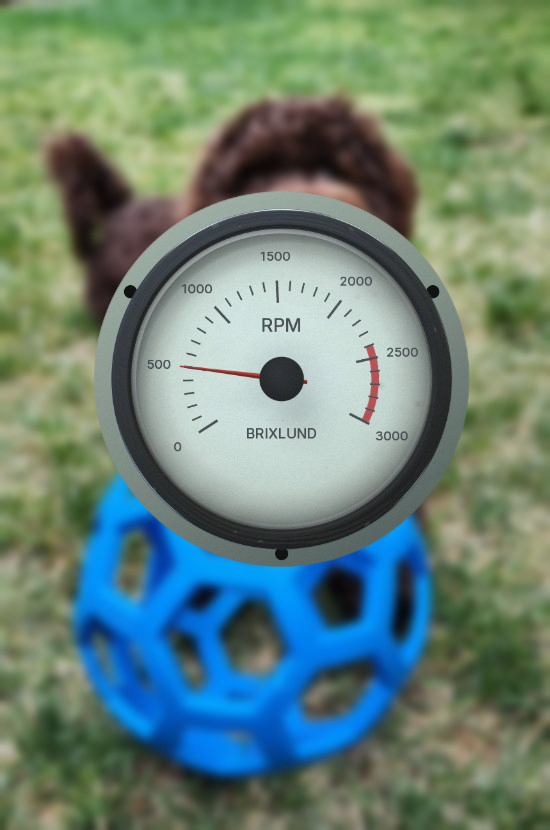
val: 500 rpm
